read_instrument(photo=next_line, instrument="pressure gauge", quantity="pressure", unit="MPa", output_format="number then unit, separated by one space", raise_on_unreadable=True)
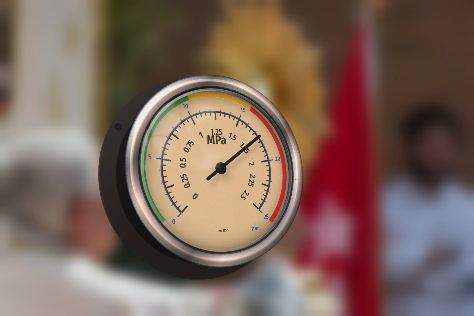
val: 1.75 MPa
